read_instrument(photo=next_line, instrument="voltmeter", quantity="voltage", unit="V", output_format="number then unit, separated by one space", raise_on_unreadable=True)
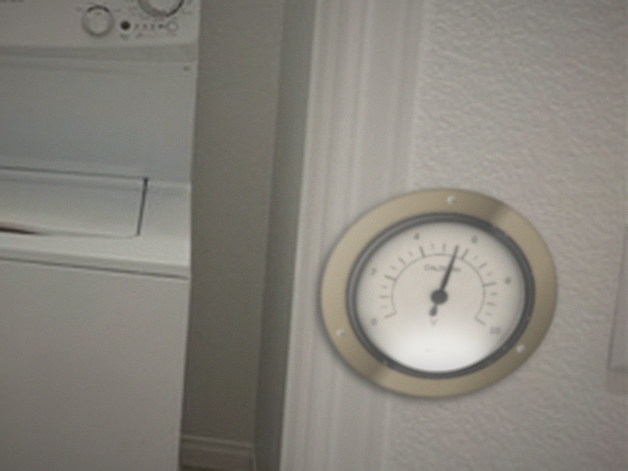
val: 5.5 V
